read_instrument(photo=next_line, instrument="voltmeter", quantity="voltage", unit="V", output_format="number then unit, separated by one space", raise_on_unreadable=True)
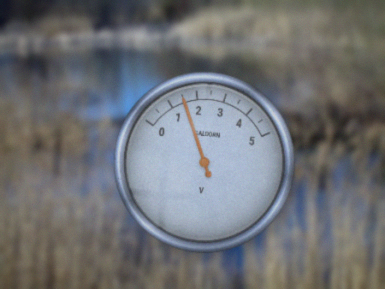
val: 1.5 V
